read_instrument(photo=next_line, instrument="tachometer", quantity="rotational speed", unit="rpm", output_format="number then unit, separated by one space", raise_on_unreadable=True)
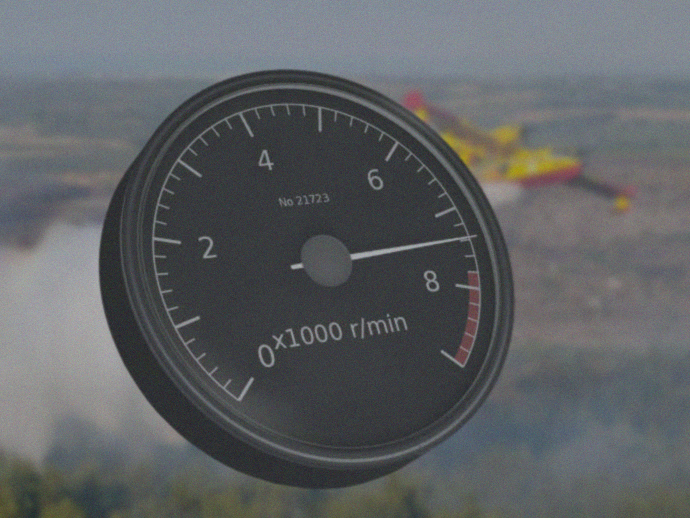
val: 7400 rpm
